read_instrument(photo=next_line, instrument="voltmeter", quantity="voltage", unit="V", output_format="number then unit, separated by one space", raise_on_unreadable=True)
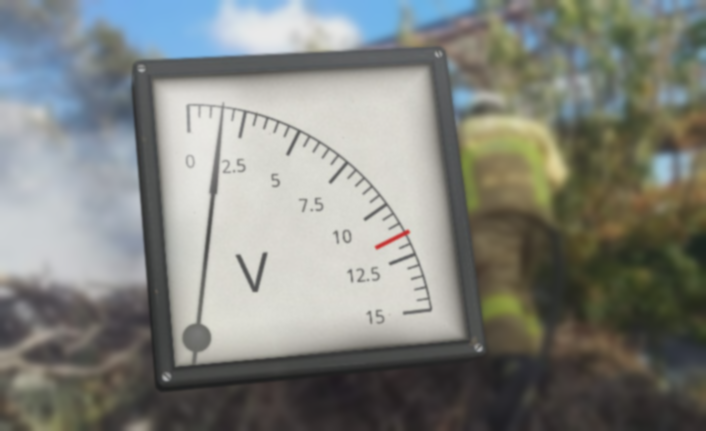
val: 1.5 V
